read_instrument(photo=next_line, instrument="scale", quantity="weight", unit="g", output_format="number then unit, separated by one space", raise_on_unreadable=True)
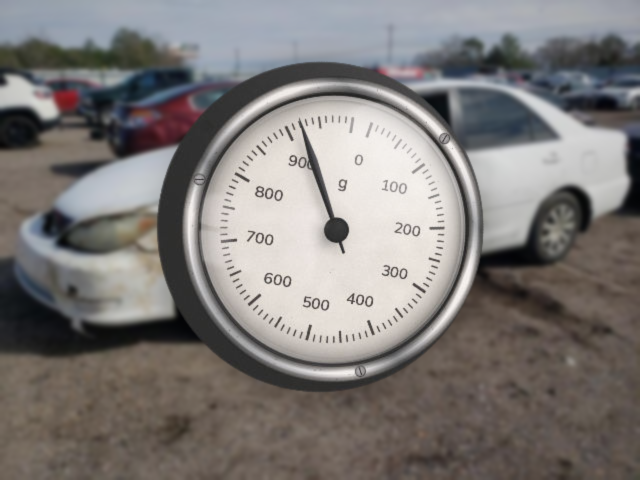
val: 920 g
